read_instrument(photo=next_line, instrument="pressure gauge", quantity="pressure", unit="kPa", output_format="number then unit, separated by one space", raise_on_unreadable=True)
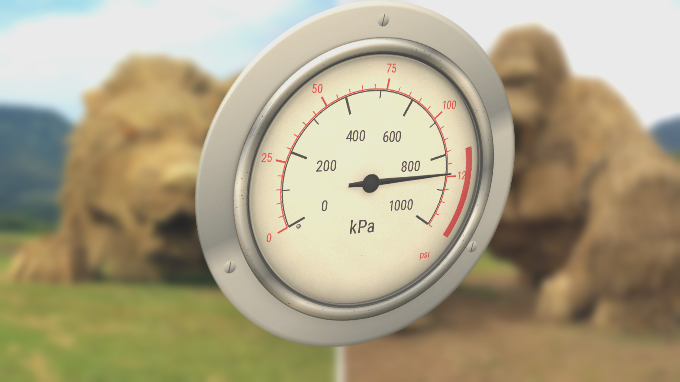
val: 850 kPa
